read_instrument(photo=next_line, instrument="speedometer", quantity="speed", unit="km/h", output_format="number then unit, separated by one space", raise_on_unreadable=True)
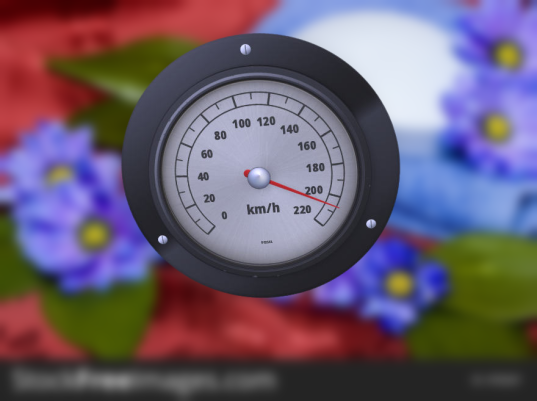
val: 205 km/h
